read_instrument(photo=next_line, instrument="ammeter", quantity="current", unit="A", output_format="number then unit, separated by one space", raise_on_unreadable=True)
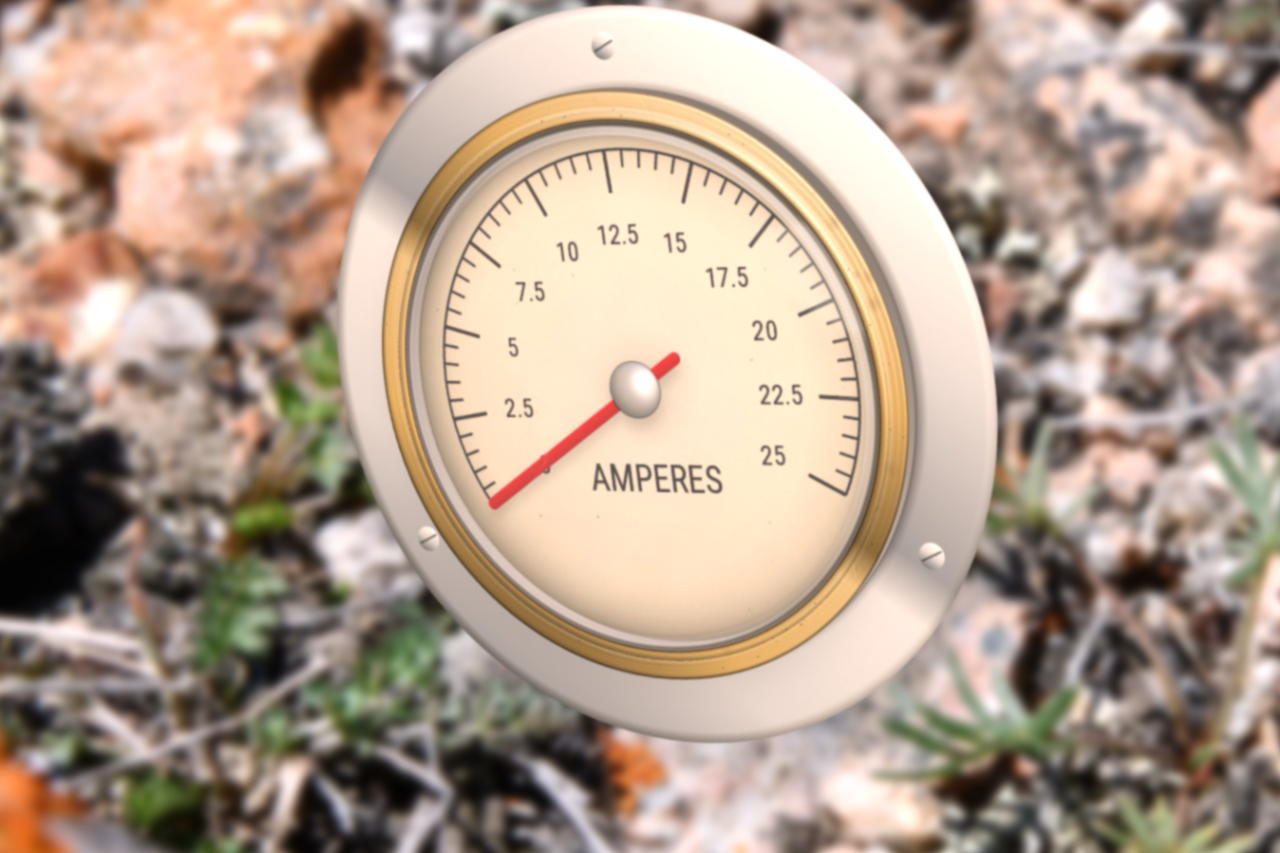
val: 0 A
